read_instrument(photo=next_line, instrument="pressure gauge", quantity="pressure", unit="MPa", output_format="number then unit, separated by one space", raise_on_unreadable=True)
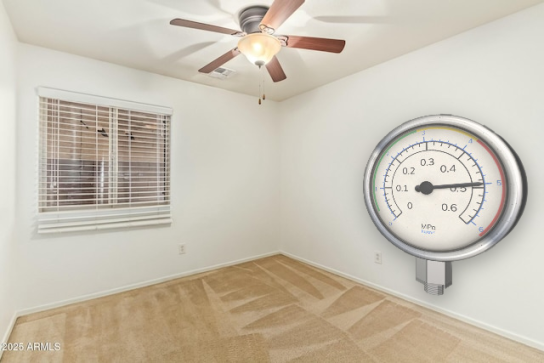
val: 0.49 MPa
